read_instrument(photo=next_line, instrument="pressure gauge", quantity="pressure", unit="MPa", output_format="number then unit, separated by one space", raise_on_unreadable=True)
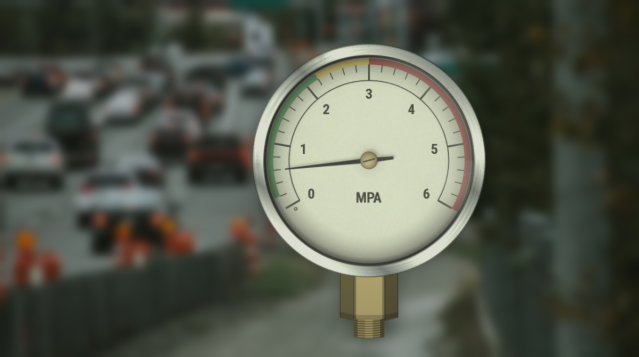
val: 0.6 MPa
